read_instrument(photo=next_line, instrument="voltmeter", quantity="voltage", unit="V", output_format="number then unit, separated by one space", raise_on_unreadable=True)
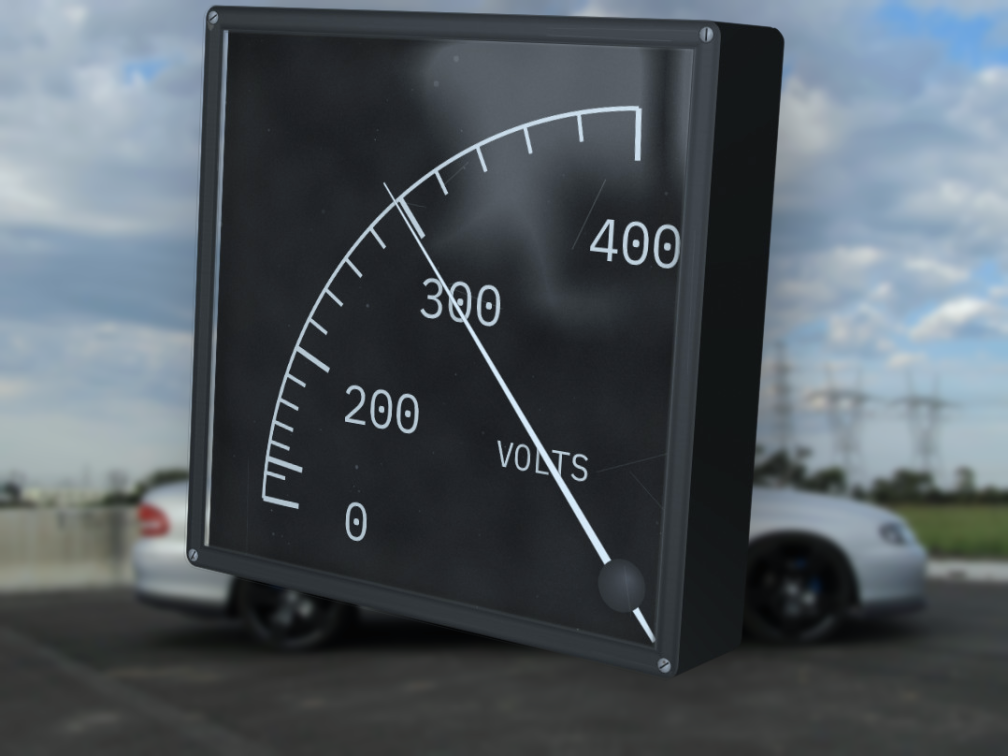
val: 300 V
